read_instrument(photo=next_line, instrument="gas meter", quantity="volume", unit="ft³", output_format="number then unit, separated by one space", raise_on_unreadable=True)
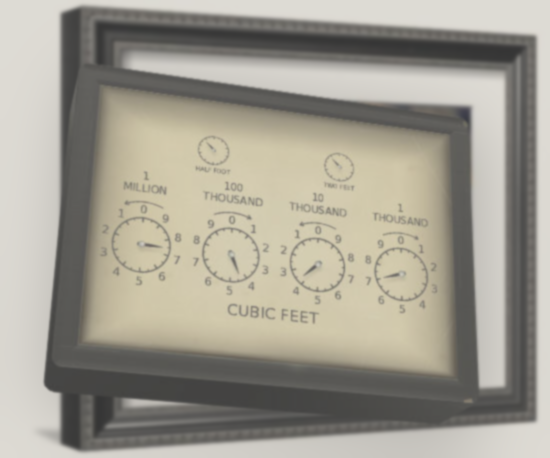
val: 743700 ft³
